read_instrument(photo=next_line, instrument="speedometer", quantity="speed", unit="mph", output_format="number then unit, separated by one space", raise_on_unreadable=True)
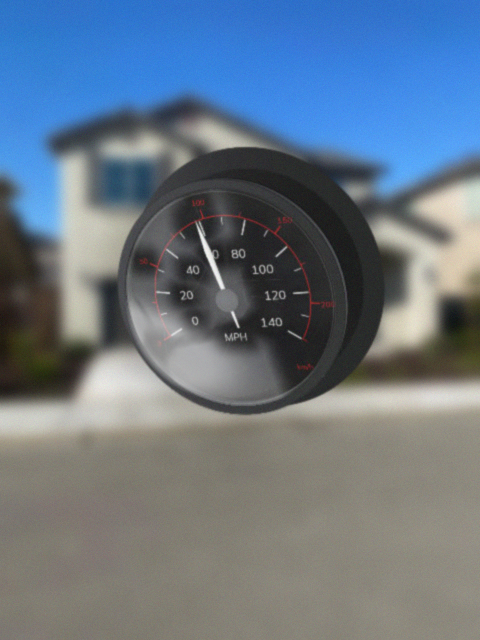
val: 60 mph
